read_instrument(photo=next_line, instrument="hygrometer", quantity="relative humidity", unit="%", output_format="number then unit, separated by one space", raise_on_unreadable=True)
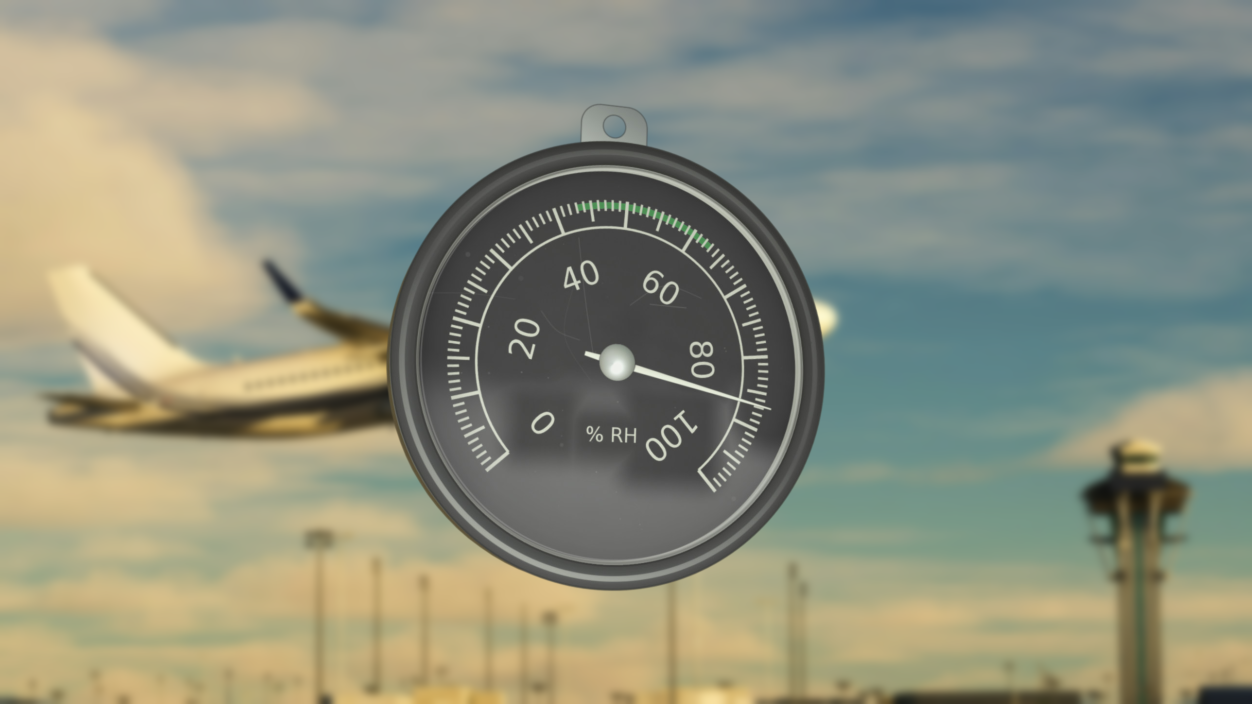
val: 87 %
